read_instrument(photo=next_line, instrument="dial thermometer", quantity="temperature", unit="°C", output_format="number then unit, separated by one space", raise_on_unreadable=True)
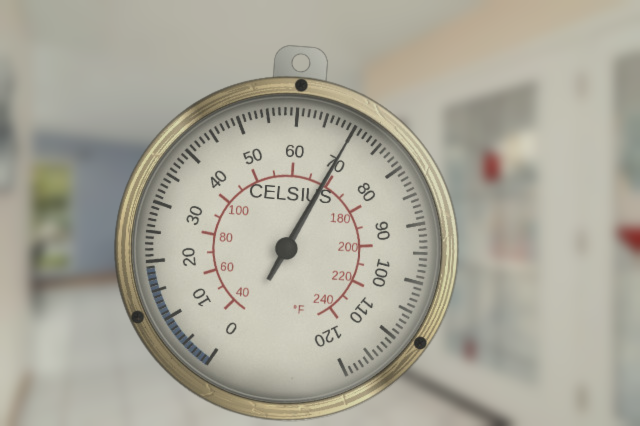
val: 70 °C
